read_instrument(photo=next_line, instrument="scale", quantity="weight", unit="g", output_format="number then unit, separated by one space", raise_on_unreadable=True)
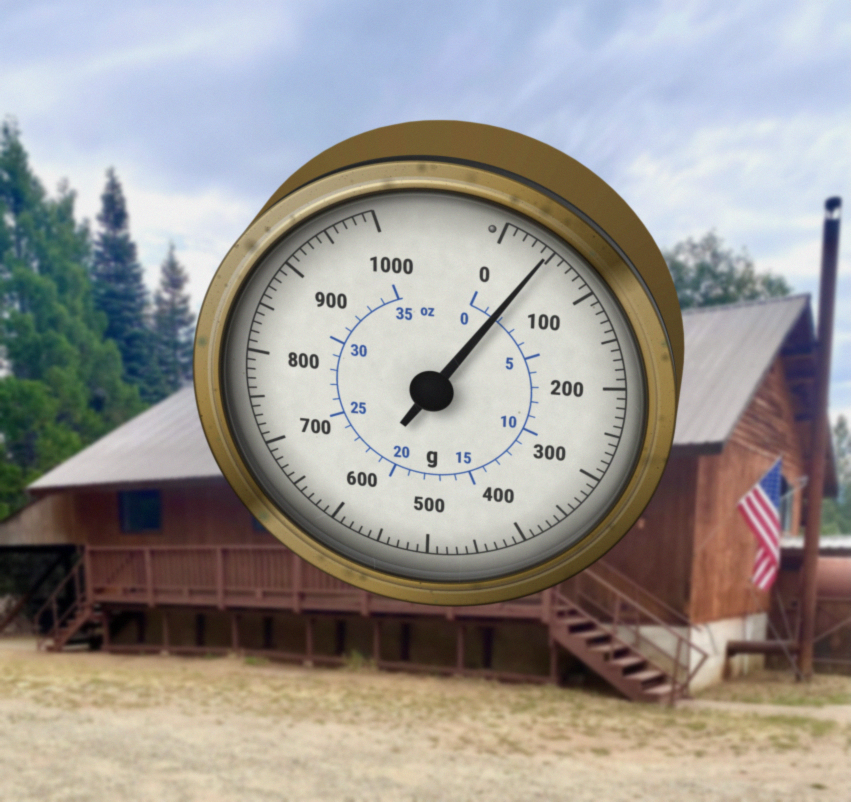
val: 45 g
